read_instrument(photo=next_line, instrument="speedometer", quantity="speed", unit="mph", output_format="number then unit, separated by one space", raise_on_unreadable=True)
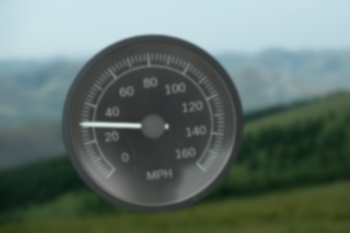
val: 30 mph
